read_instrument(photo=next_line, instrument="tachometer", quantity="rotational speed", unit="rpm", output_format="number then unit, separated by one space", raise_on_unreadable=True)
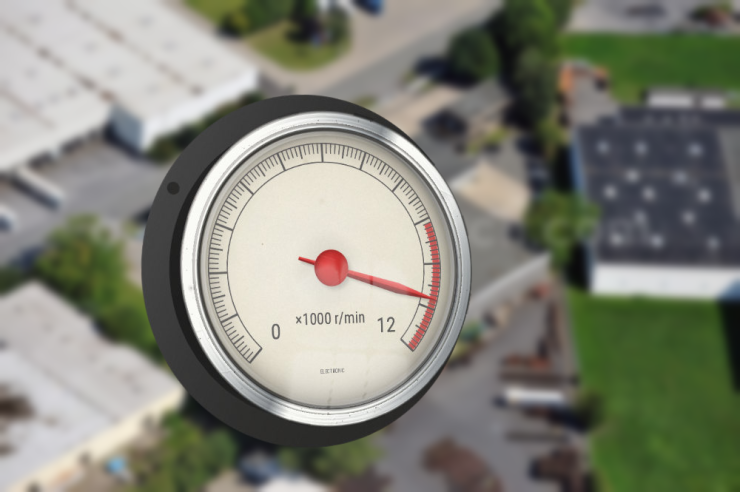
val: 10800 rpm
